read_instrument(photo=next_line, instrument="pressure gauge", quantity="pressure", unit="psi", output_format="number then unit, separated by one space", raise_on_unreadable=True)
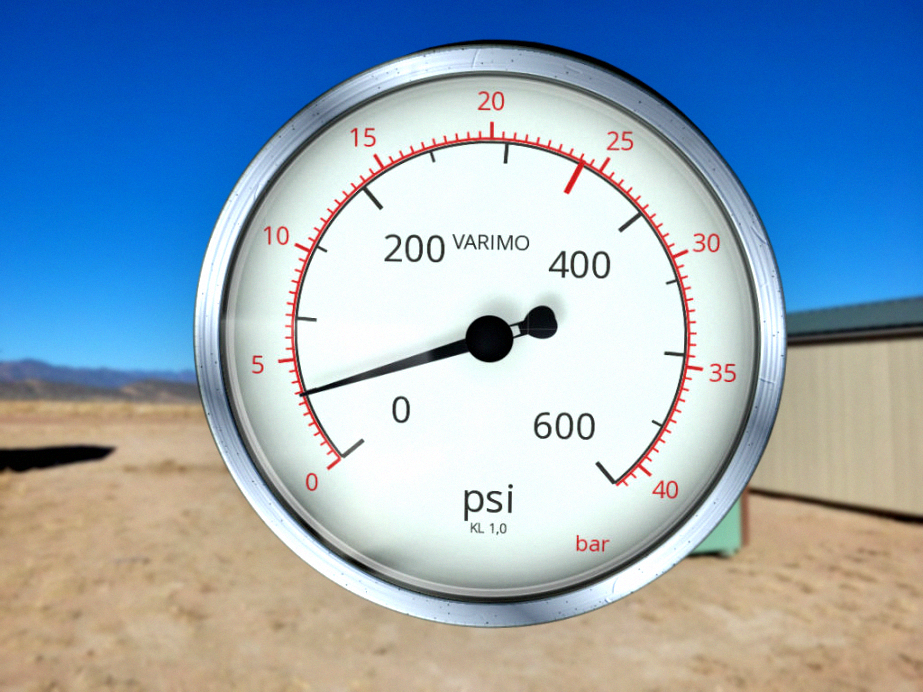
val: 50 psi
